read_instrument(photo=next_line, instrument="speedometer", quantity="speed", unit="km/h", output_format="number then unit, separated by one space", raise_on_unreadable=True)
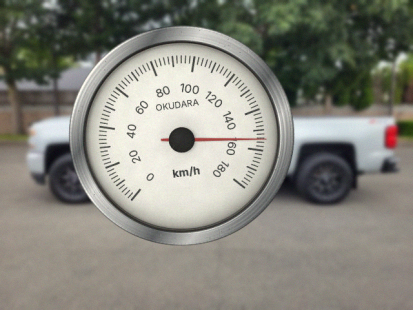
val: 154 km/h
